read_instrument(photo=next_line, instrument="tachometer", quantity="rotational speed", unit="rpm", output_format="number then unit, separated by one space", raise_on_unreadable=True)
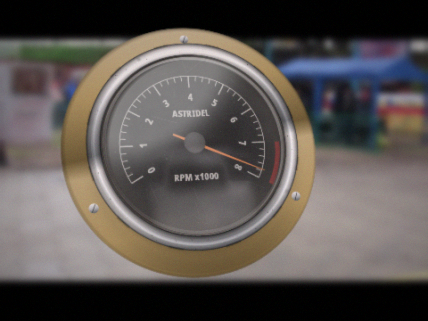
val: 7800 rpm
